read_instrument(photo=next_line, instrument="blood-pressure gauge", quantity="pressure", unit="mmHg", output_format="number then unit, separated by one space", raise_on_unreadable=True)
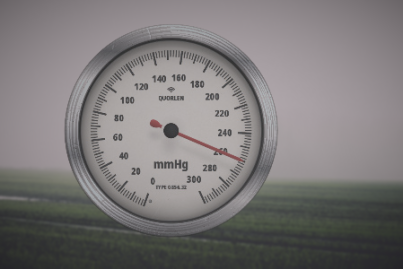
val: 260 mmHg
